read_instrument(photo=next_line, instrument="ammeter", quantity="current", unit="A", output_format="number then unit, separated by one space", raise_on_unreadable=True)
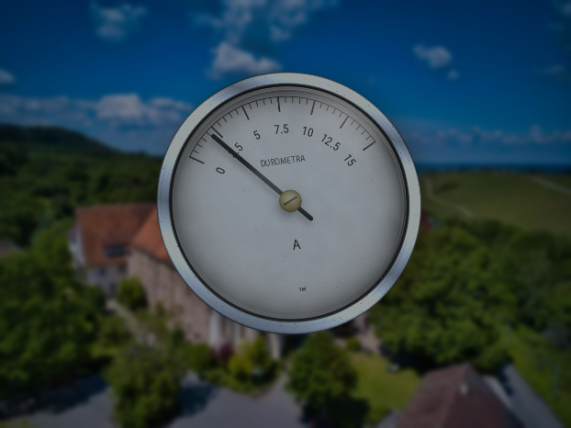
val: 2 A
